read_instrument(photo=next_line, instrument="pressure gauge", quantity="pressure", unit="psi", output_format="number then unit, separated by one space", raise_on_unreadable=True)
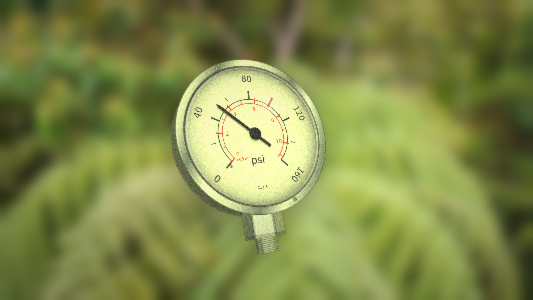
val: 50 psi
